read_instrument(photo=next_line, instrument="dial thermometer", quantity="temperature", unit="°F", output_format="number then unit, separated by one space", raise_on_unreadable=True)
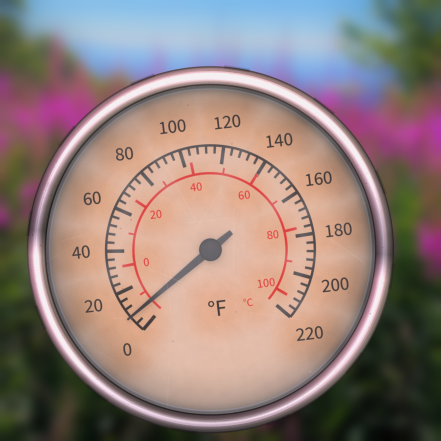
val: 8 °F
